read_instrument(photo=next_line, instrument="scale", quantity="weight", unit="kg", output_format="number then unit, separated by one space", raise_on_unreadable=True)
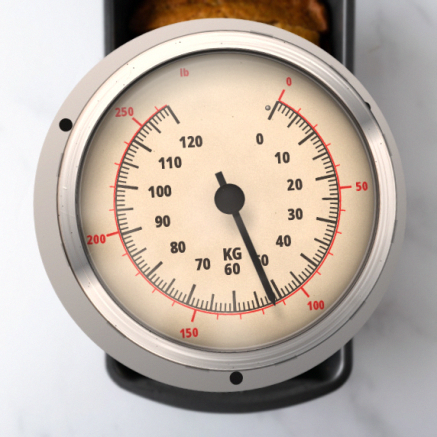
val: 52 kg
